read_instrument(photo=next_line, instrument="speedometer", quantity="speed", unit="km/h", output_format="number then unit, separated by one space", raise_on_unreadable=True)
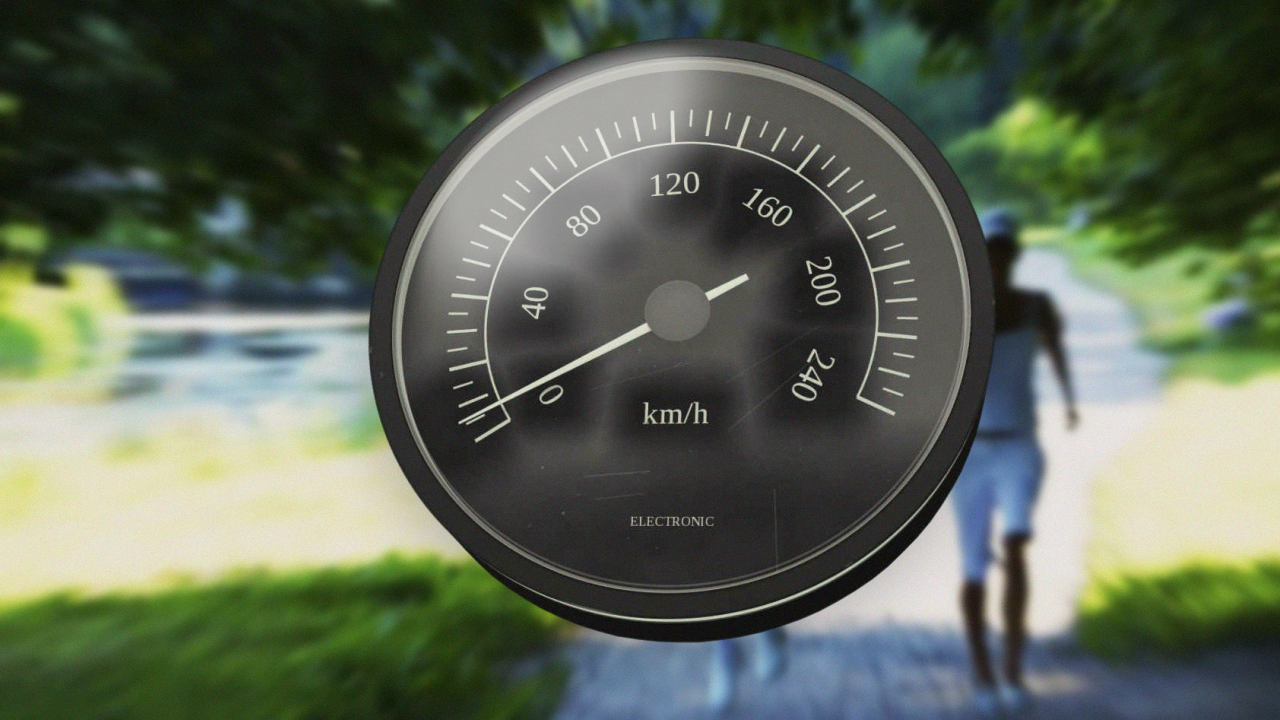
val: 5 km/h
